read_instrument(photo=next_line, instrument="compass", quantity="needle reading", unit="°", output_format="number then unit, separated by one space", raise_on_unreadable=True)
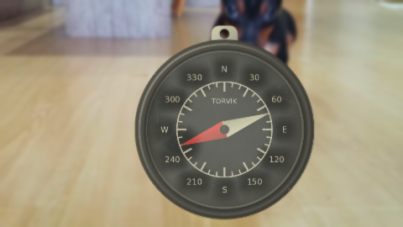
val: 250 °
